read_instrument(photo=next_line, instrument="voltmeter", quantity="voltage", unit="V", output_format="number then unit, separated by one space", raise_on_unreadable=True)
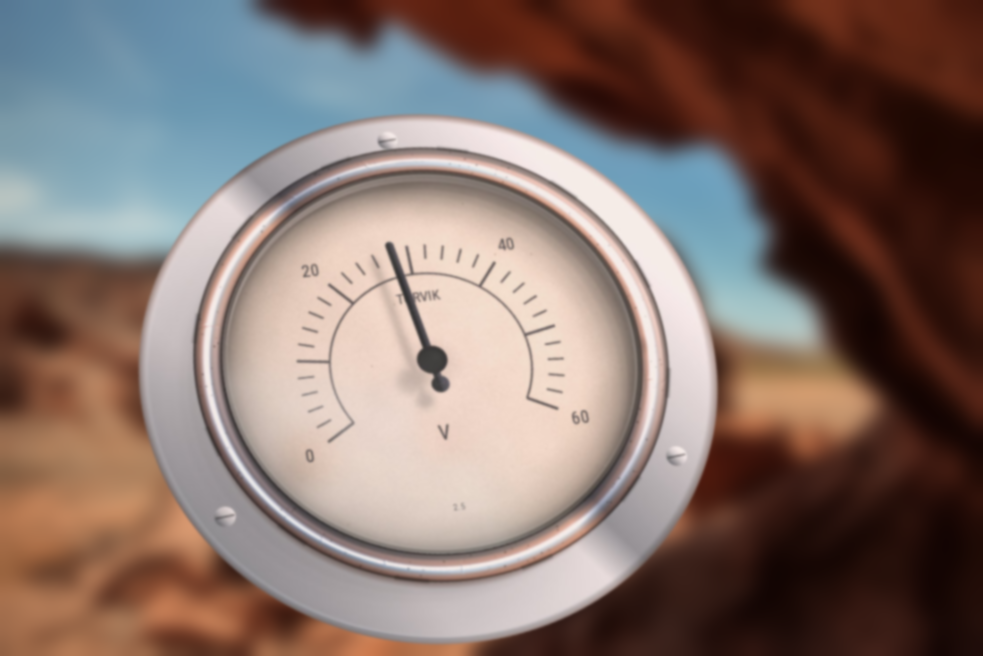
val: 28 V
